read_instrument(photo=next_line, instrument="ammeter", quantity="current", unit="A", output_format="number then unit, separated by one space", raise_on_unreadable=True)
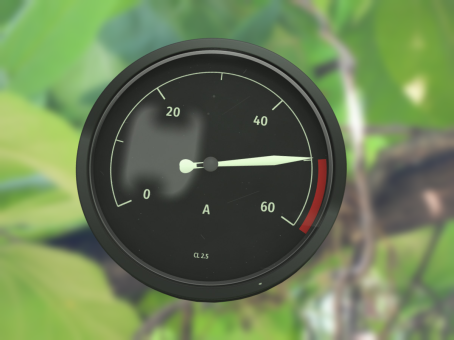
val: 50 A
